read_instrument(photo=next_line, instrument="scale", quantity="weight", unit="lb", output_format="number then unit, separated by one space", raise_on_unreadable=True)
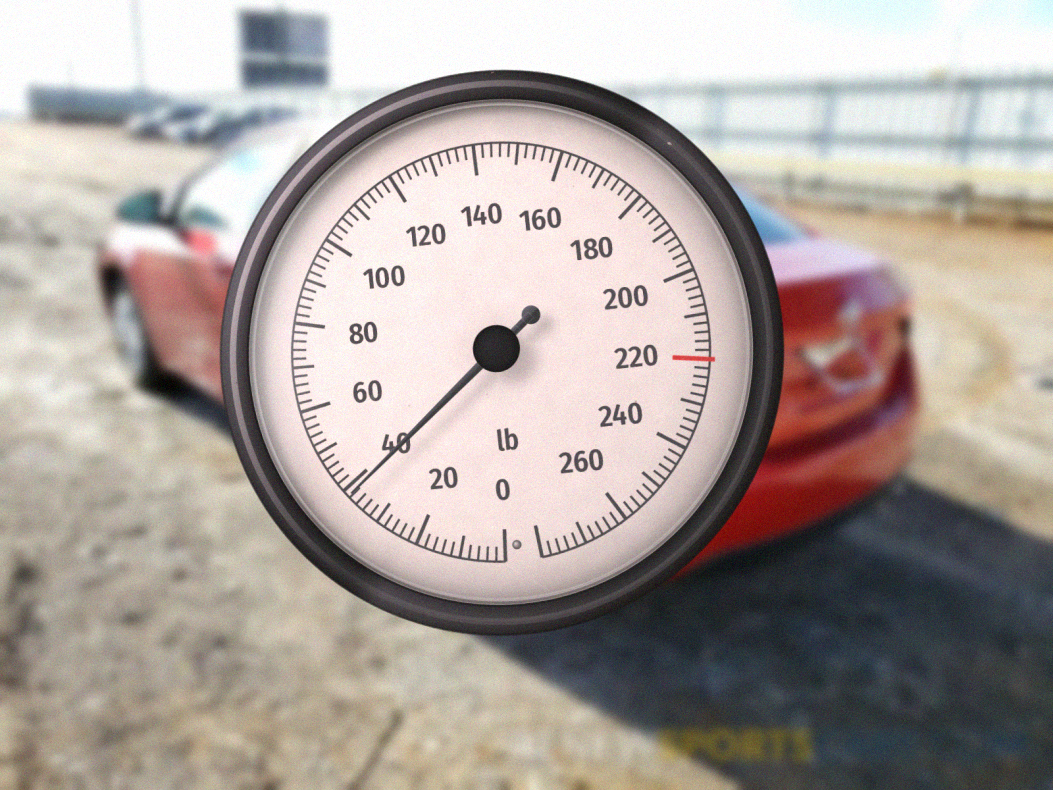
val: 38 lb
